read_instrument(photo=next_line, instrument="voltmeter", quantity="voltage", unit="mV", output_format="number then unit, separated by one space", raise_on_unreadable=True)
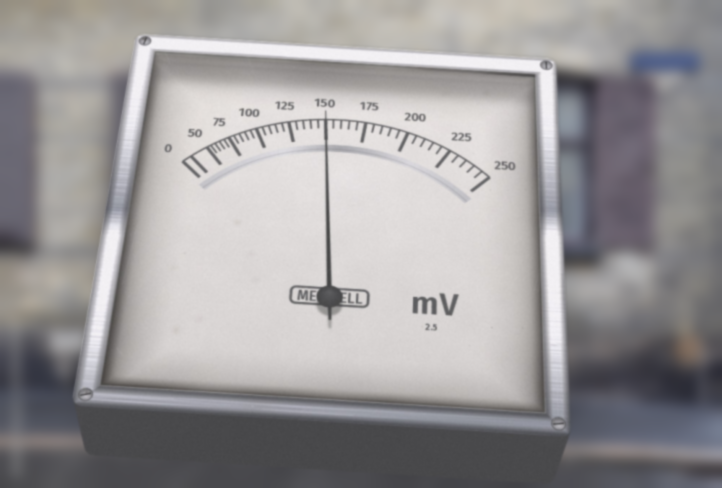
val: 150 mV
